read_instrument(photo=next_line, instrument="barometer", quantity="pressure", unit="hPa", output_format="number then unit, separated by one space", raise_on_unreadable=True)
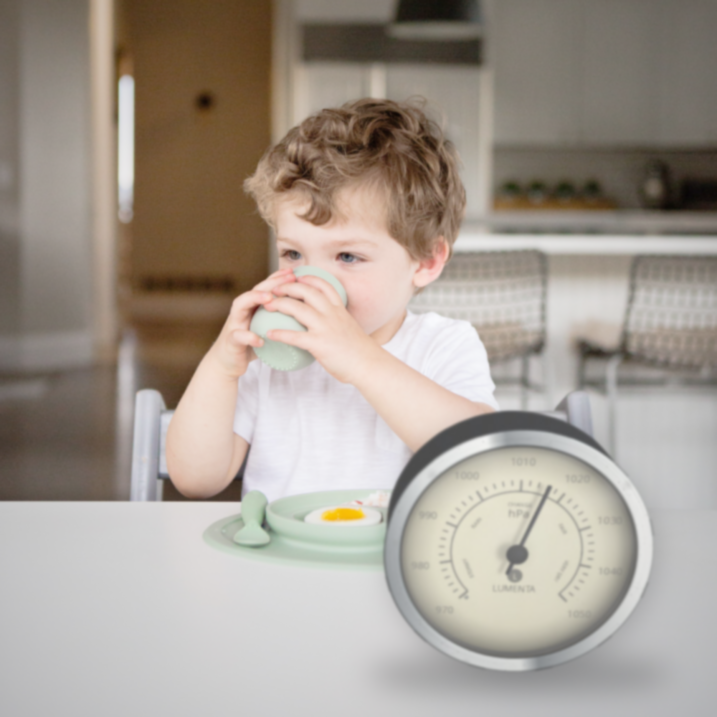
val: 1016 hPa
